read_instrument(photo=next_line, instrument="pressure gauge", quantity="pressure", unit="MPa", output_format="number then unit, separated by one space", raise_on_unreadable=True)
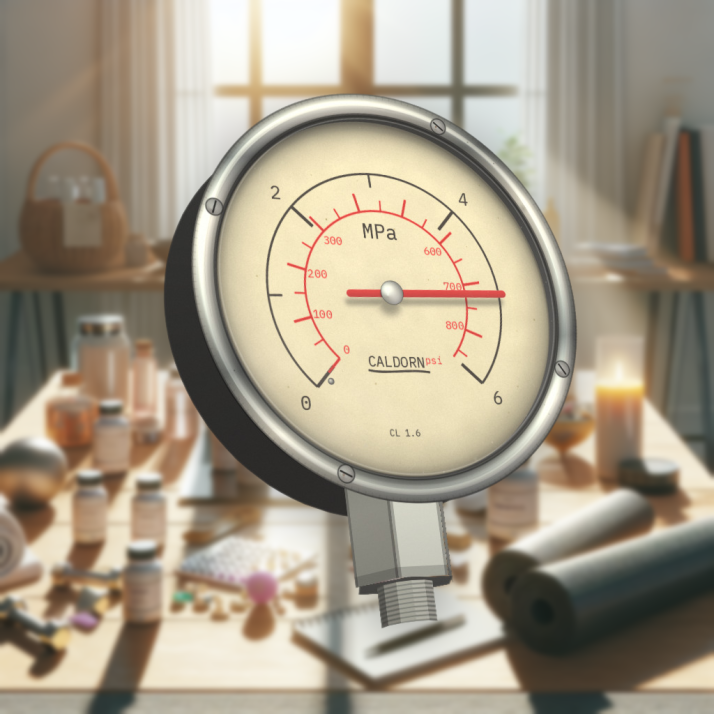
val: 5 MPa
